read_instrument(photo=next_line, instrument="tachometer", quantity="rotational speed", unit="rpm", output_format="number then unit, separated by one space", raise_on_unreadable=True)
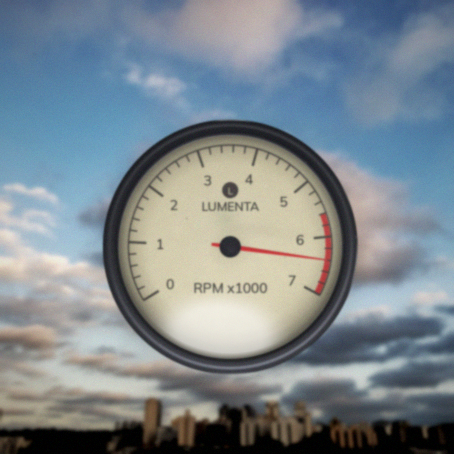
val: 6400 rpm
